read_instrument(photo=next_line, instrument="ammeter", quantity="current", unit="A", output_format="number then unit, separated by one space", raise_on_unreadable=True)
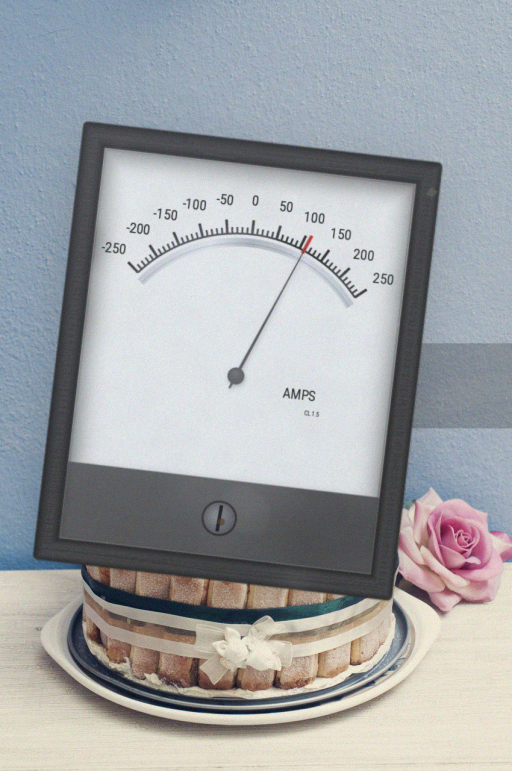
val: 110 A
